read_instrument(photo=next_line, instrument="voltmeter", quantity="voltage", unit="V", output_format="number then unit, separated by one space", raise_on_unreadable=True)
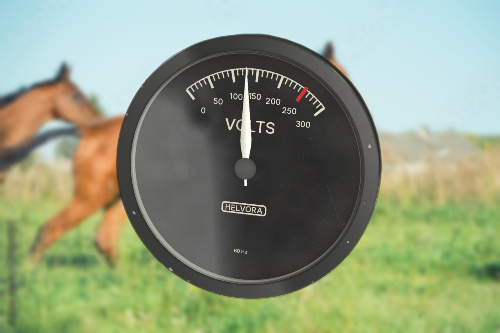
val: 130 V
